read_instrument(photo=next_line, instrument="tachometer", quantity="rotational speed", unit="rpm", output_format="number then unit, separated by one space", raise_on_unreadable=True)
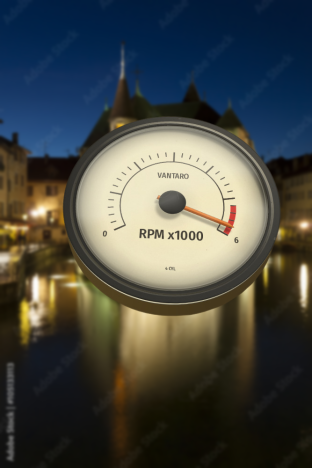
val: 5800 rpm
